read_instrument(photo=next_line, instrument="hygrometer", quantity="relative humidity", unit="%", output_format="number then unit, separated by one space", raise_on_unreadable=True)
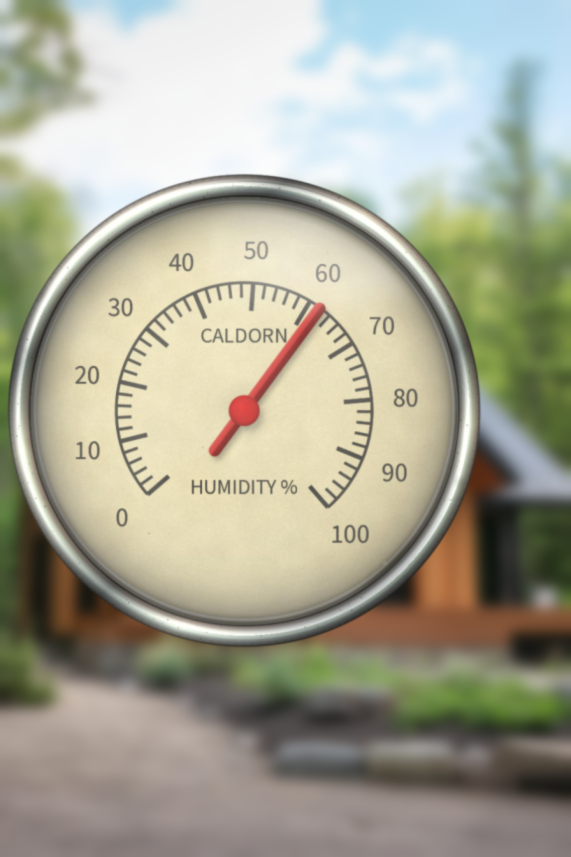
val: 62 %
